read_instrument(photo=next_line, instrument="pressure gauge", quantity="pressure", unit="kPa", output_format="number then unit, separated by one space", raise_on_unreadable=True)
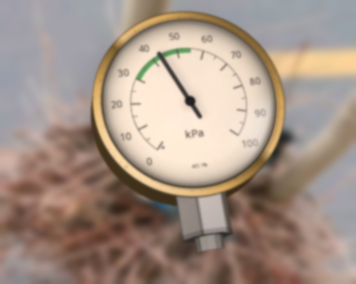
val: 42.5 kPa
